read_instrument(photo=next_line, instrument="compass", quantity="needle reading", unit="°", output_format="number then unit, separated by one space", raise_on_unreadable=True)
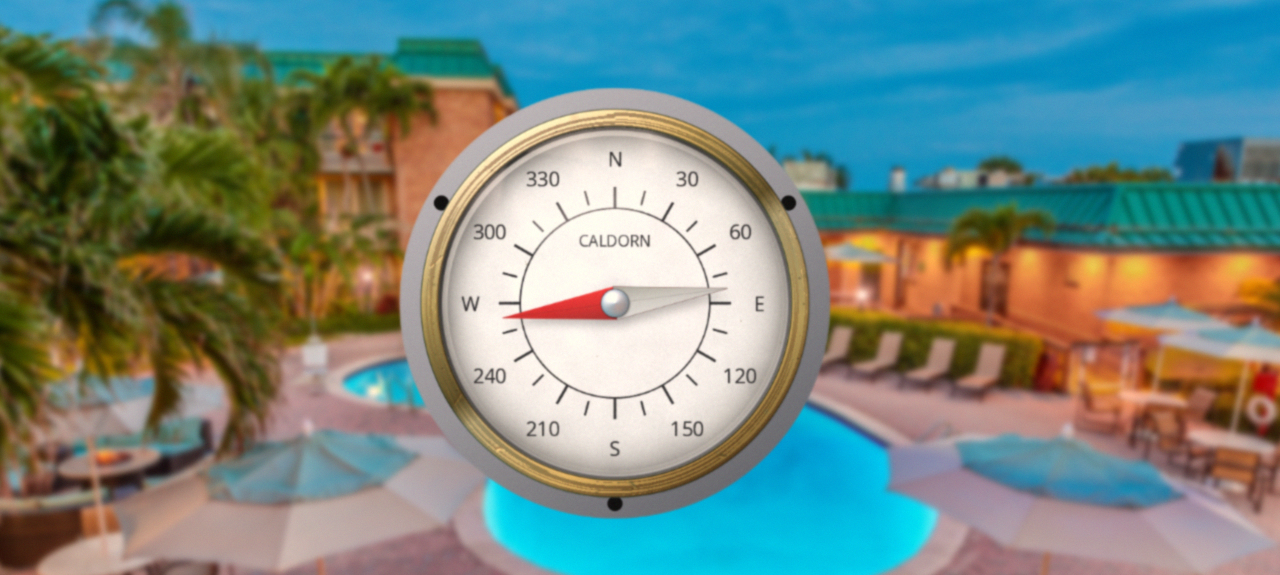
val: 262.5 °
